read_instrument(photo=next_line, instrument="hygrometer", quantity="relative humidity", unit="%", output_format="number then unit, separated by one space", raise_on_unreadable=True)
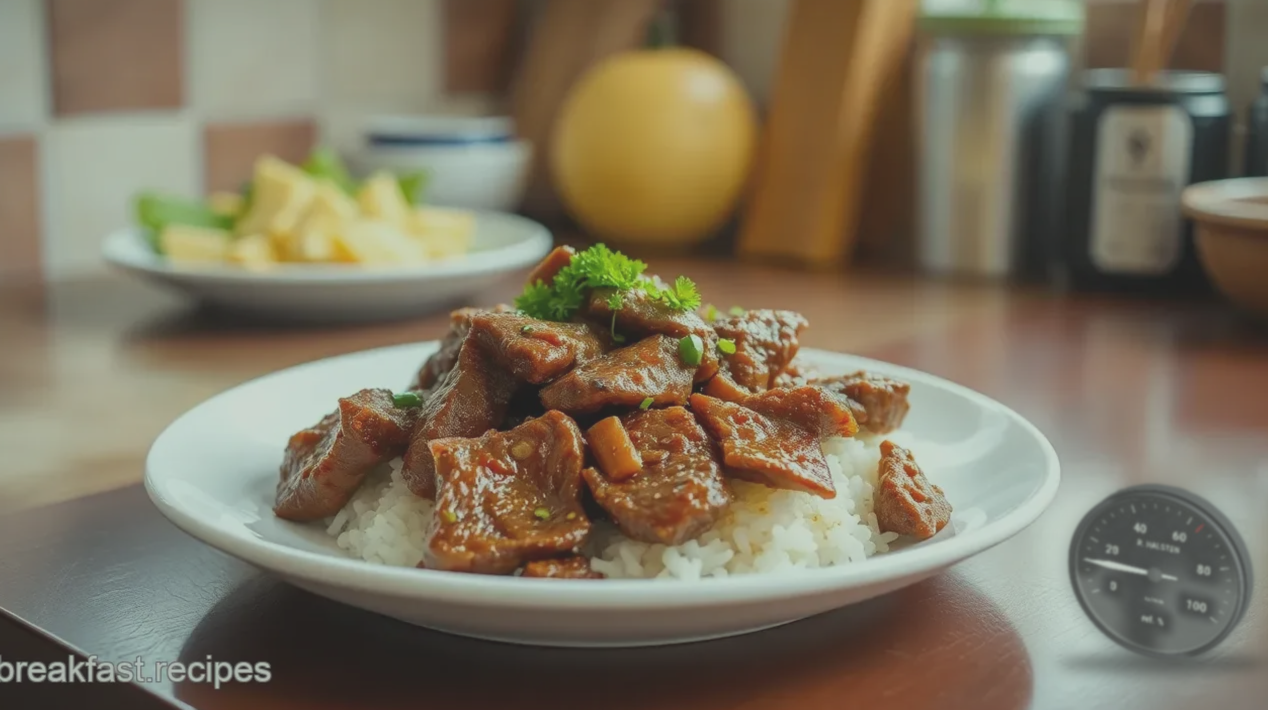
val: 12 %
